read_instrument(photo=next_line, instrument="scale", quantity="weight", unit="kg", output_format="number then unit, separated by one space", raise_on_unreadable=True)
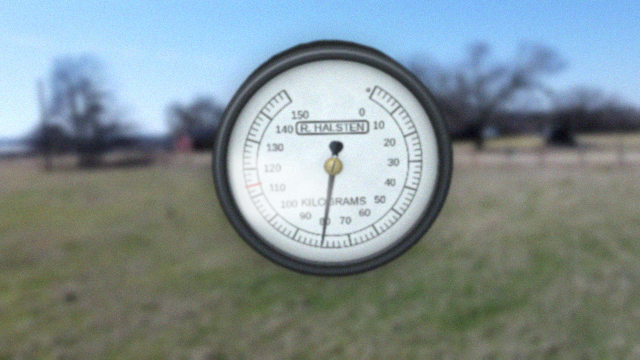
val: 80 kg
